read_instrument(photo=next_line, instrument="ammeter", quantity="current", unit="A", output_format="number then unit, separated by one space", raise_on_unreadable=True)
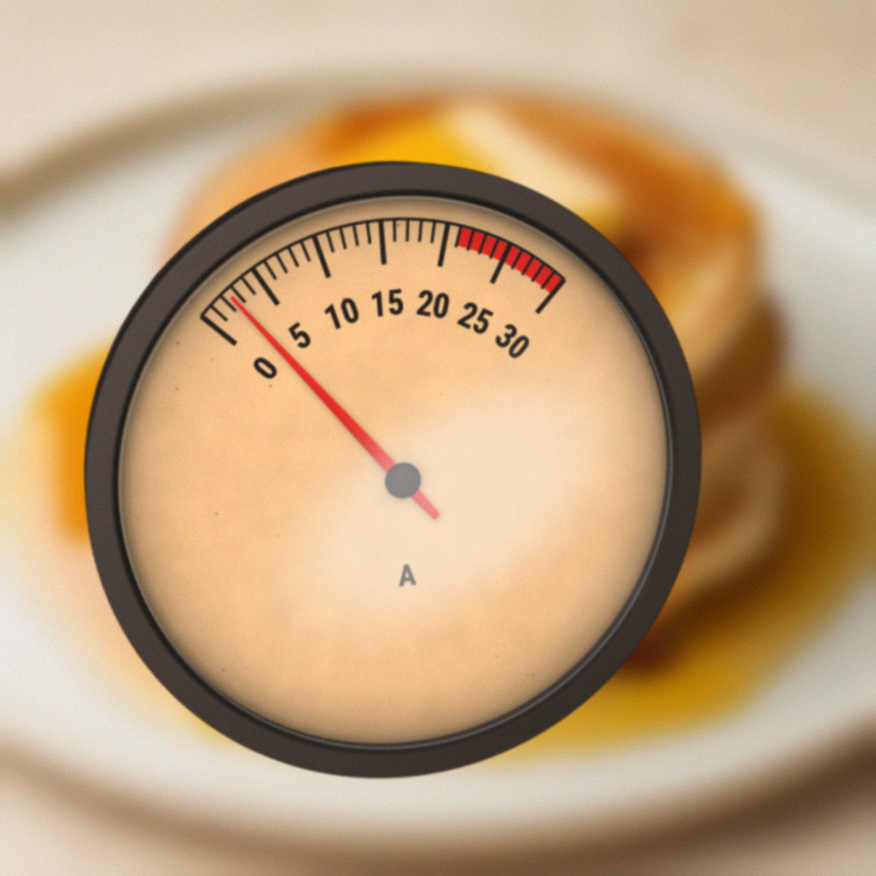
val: 2.5 A
